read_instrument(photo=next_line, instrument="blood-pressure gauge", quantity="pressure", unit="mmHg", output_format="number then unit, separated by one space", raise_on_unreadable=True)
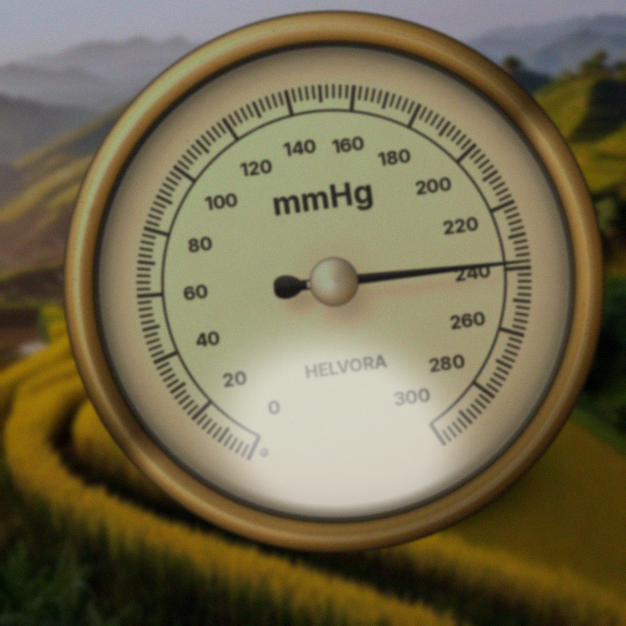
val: 238 mmHg
